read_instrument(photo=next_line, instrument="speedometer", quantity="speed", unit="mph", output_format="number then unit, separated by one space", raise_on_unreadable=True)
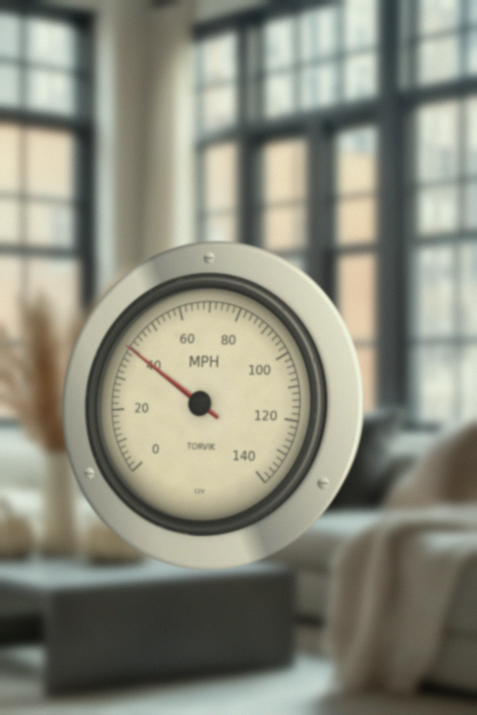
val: 40 mph
